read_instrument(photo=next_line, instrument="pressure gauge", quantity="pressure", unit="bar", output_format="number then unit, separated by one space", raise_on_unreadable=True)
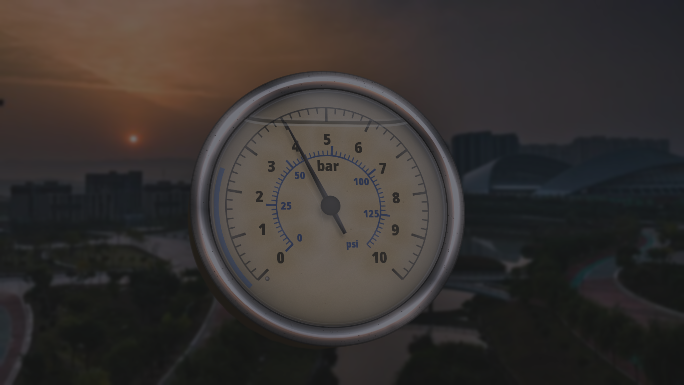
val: 4 bar
